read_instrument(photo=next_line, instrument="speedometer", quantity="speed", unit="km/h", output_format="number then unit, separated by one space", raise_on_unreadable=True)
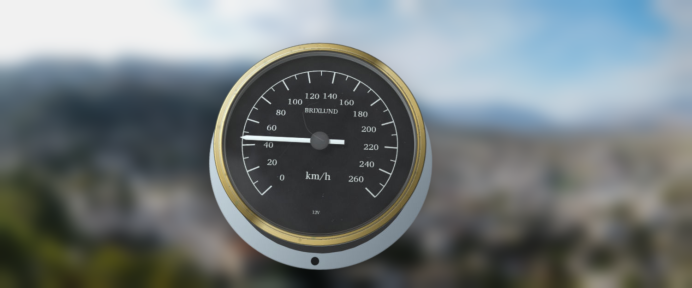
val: 45 km/h
